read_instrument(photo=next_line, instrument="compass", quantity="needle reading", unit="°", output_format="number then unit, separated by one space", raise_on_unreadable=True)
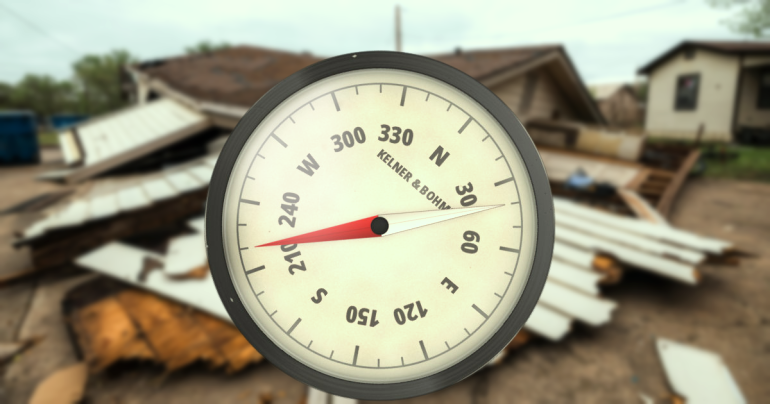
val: 220 °
